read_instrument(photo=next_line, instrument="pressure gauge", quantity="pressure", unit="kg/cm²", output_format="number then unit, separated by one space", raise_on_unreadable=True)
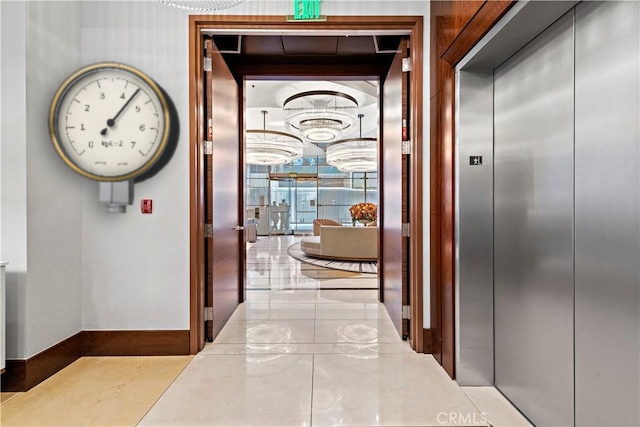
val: 4.5 kg/cm²
